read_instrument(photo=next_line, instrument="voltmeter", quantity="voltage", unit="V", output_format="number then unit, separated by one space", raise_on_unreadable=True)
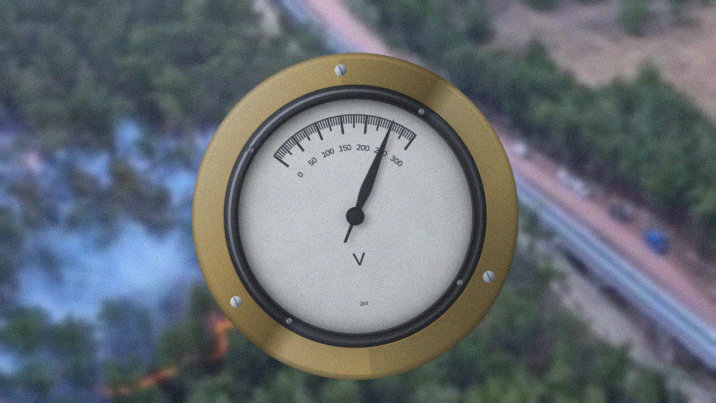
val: 250 V
